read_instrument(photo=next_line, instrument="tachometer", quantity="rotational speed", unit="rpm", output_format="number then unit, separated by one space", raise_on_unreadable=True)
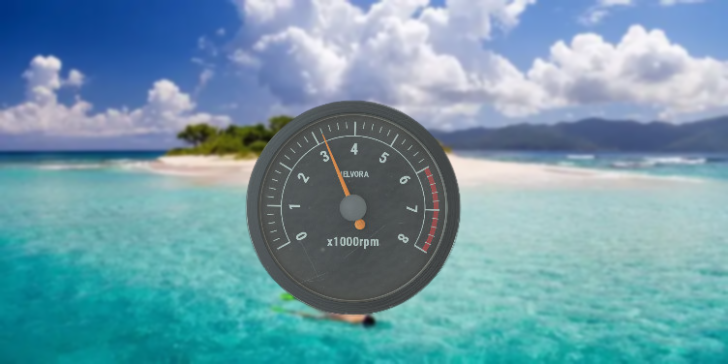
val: 3200 rpm
